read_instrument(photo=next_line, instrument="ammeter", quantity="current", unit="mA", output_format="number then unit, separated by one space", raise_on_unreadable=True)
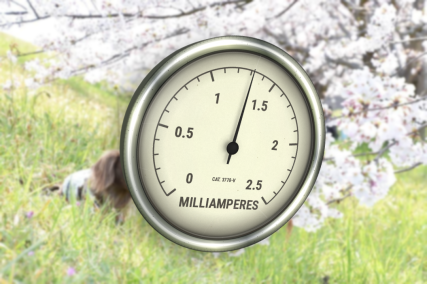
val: 1.3 mA
